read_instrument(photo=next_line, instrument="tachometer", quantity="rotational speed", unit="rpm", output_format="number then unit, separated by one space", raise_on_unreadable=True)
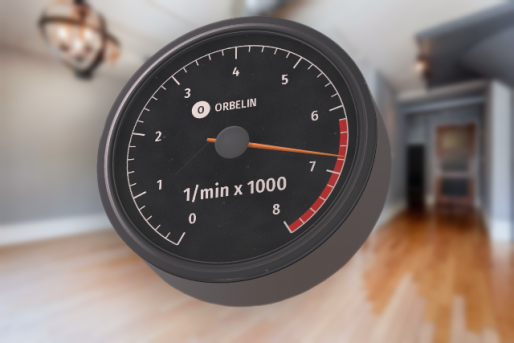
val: 6800 rpm
